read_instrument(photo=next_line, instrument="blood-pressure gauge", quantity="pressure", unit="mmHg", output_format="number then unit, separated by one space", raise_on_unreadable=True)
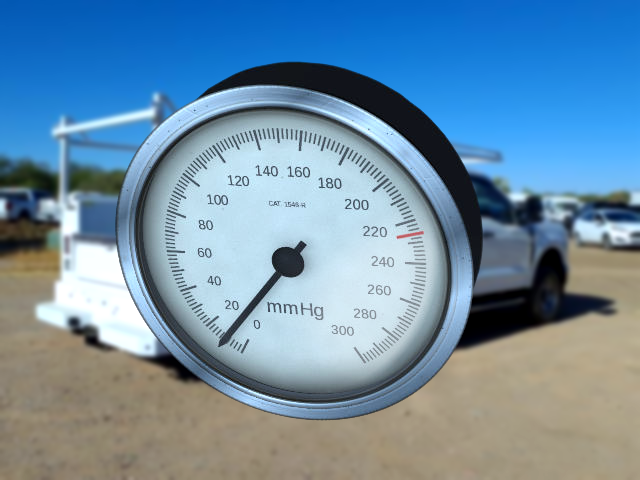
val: 10 mmHg
